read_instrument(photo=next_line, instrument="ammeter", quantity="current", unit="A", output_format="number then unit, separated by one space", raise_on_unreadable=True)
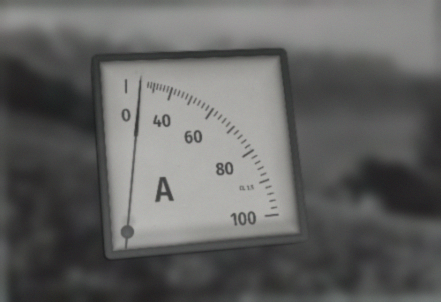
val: 20 A
